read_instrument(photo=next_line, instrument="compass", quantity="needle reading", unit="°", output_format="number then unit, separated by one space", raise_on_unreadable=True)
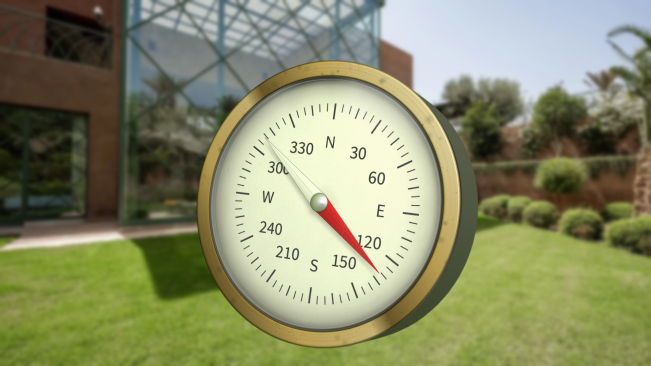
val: 130 °
